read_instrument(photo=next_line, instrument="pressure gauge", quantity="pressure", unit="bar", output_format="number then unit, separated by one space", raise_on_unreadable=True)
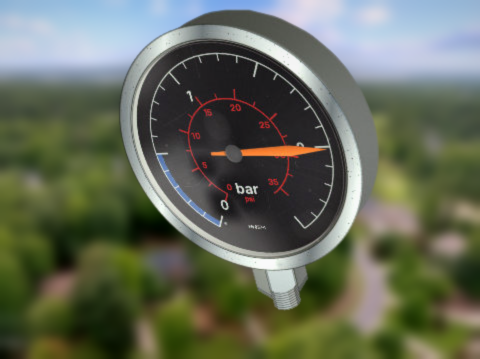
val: 2 bar
